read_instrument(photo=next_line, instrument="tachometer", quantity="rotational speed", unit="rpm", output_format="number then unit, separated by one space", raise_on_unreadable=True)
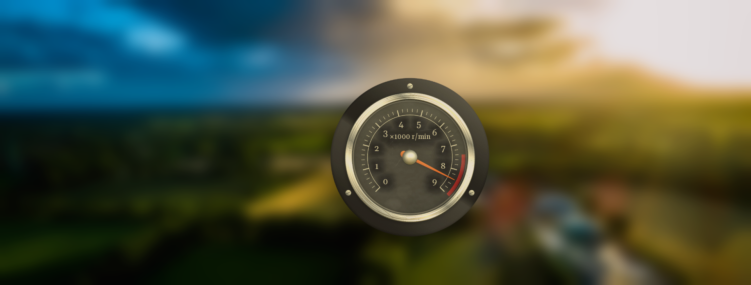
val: 8400 rpm
